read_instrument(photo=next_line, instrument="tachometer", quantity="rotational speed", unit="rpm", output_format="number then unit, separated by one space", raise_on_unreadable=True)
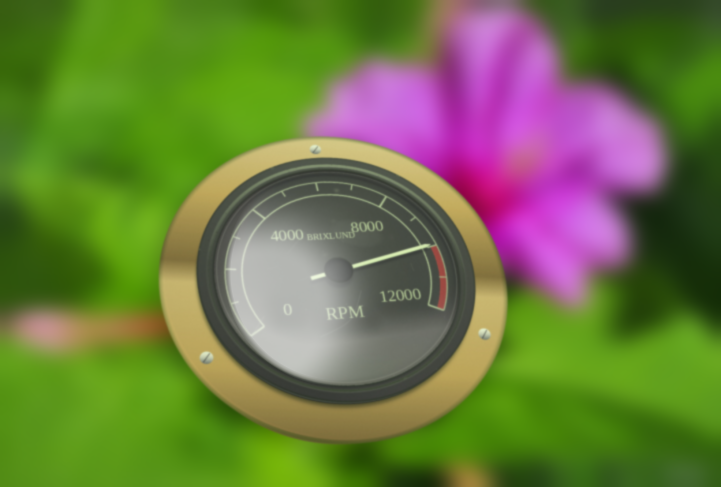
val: 10000 rpm
